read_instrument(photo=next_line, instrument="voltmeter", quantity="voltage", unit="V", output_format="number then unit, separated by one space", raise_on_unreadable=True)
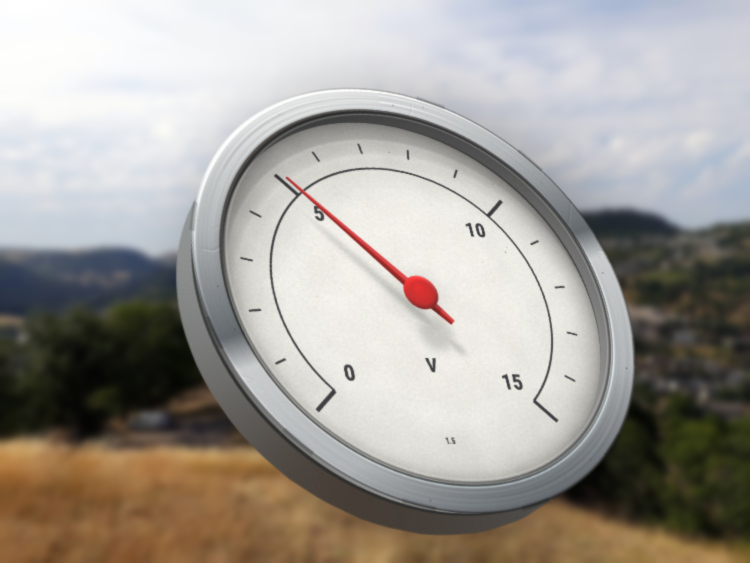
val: 5 V
